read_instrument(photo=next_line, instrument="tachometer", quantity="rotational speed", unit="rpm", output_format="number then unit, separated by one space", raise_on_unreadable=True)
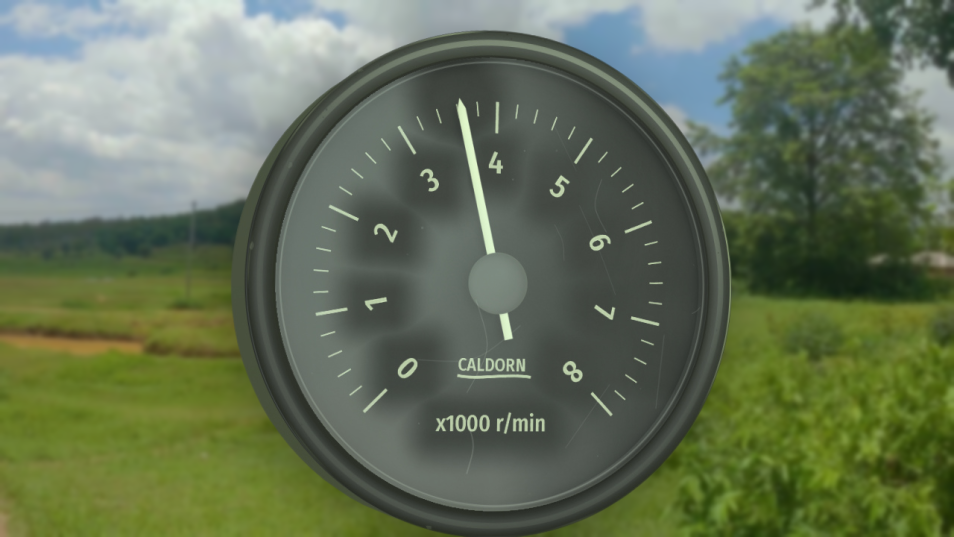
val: 3600 rpm
